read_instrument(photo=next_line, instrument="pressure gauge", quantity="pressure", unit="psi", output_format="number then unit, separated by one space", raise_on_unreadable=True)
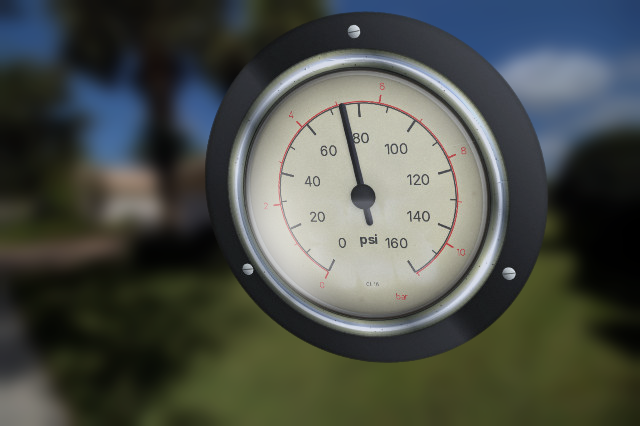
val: 75 psi
